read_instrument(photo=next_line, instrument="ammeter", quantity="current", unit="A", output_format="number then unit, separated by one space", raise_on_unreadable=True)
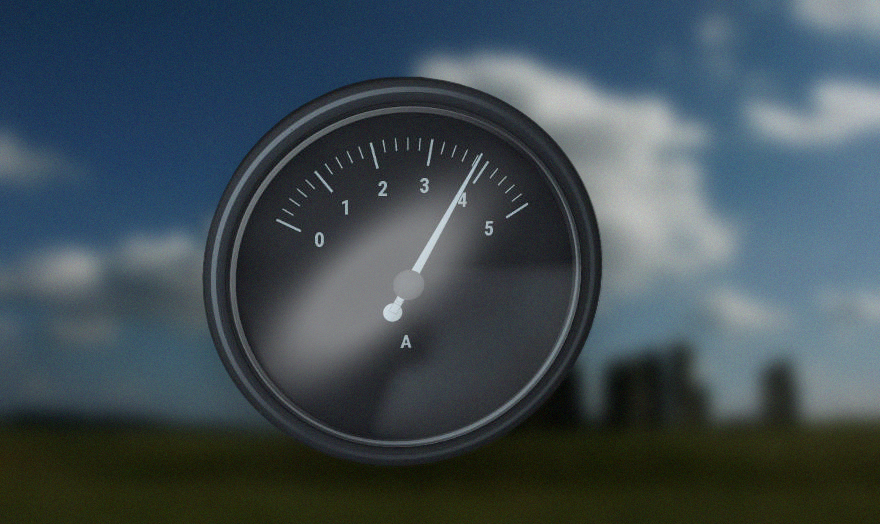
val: 3.8 A
